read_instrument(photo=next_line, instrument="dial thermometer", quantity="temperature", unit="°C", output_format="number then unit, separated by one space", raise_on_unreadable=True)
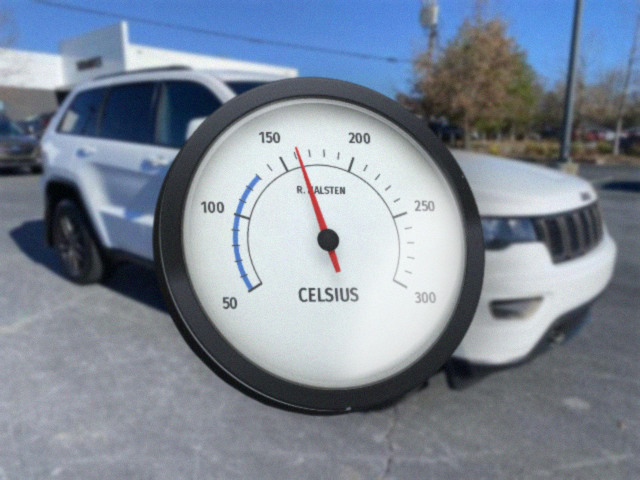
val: 160 °C
